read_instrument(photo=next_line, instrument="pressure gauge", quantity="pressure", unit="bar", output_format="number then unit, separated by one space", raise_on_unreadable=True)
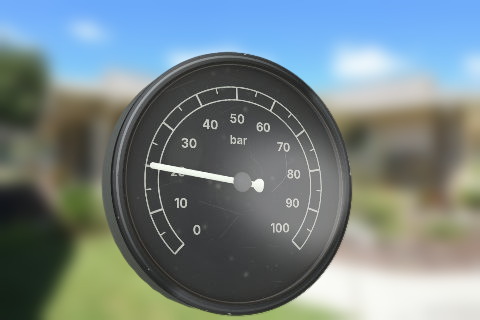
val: 20 bar
